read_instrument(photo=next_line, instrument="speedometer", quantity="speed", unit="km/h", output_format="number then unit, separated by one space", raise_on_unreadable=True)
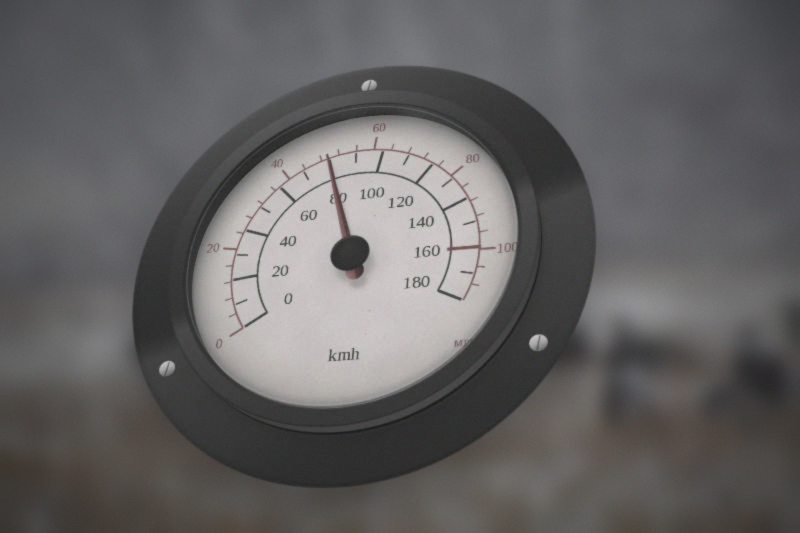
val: 80 km/h
